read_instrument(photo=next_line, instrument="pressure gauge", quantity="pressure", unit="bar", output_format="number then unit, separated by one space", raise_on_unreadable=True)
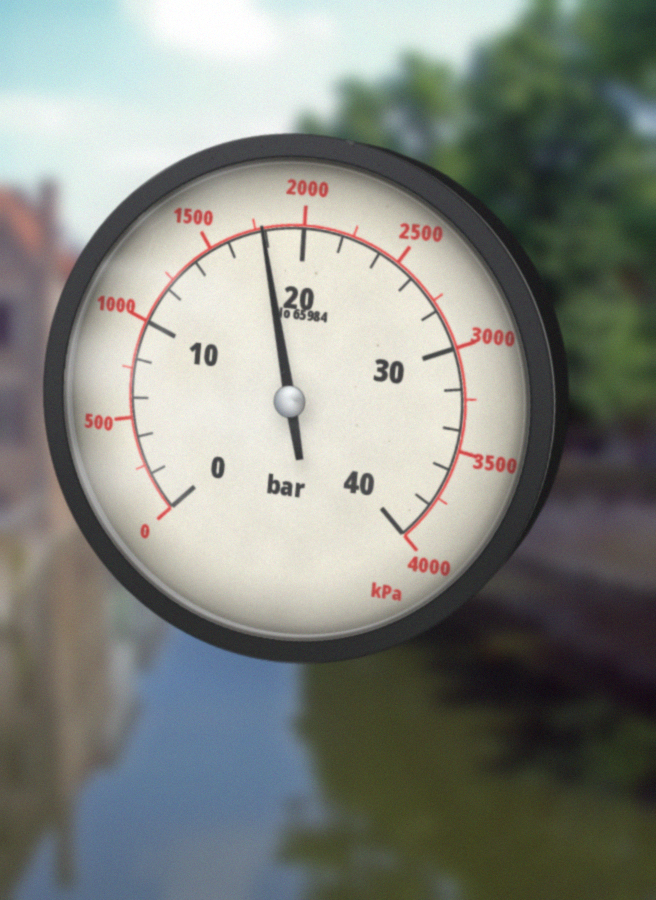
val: 18 bar
